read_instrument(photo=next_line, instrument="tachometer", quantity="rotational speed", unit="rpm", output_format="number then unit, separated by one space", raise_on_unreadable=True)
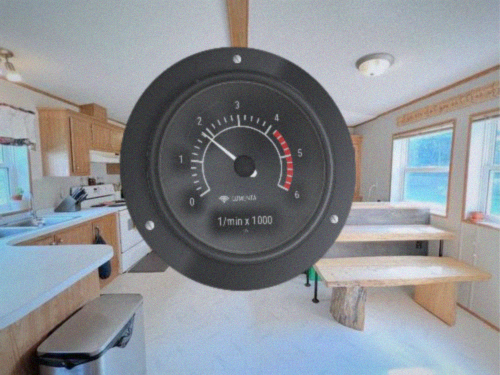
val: 1800 rpm
